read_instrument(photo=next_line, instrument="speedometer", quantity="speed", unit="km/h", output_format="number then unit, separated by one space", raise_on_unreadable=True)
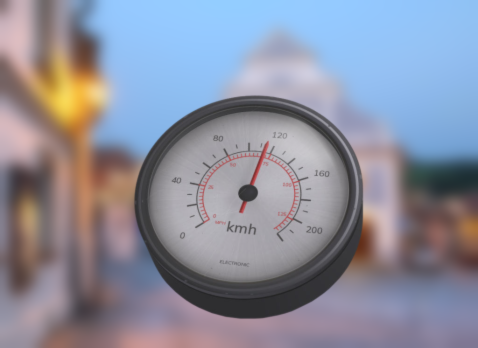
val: 115 km/h
